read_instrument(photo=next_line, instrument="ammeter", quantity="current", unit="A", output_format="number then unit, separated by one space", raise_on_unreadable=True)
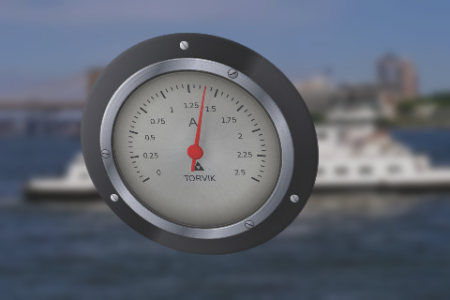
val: 1.4 A
